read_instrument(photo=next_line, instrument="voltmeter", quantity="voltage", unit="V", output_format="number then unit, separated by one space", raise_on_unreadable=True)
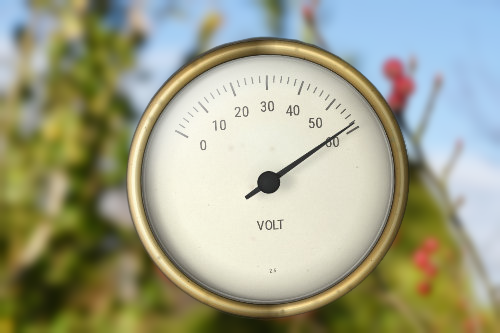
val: 58 V
